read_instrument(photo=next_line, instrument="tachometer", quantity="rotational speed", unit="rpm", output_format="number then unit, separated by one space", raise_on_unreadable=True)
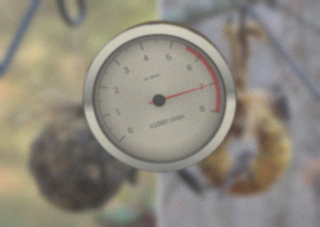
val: 7000 rpm
